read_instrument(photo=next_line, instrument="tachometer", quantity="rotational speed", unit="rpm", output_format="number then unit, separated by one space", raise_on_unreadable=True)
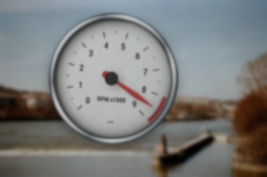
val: 8500 rpm
